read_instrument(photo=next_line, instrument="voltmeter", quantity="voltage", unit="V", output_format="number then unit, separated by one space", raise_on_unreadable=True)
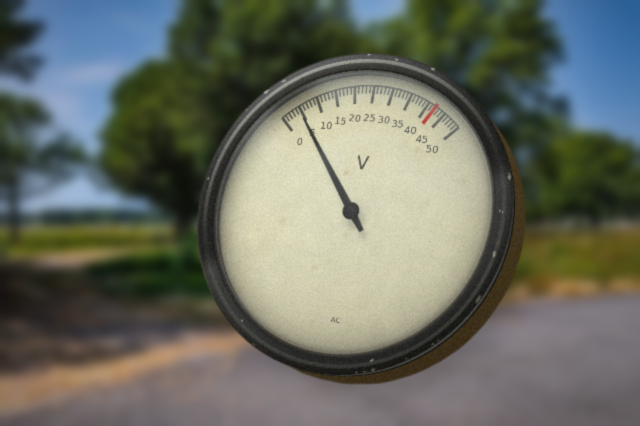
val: 5 V
